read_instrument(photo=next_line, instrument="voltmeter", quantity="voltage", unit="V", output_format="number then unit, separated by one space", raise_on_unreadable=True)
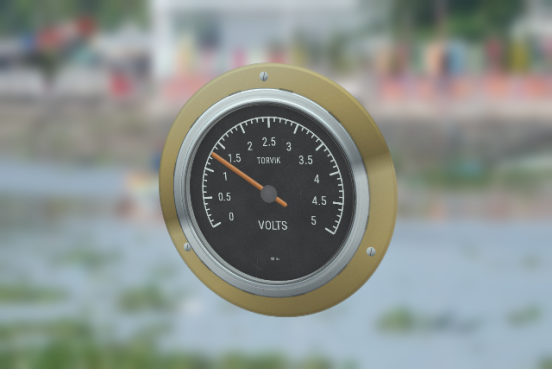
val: 1.3 V
